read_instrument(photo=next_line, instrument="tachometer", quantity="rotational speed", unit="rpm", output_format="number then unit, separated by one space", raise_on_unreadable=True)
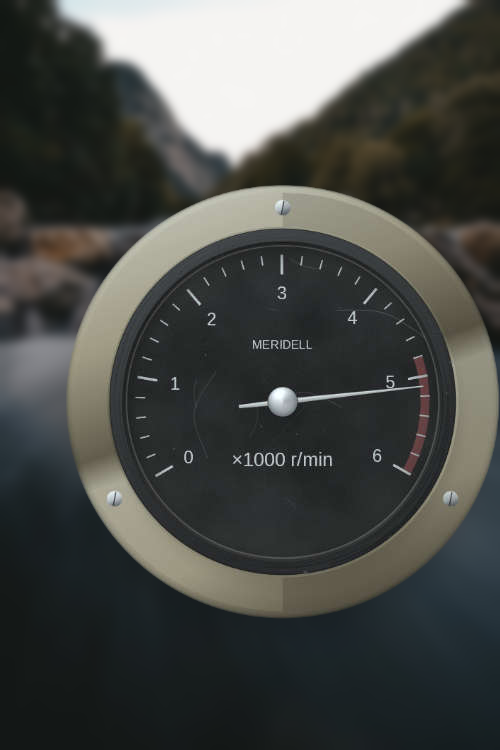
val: 5100 rpm
